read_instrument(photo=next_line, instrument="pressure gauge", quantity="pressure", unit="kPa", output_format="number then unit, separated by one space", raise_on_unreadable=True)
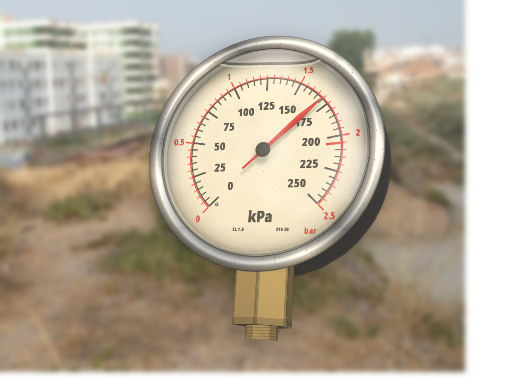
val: 170 kPa
